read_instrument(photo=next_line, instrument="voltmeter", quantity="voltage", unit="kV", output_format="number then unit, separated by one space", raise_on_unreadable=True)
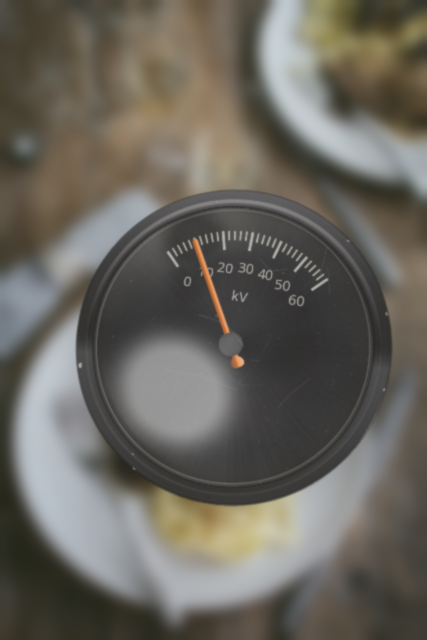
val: 10 kV
